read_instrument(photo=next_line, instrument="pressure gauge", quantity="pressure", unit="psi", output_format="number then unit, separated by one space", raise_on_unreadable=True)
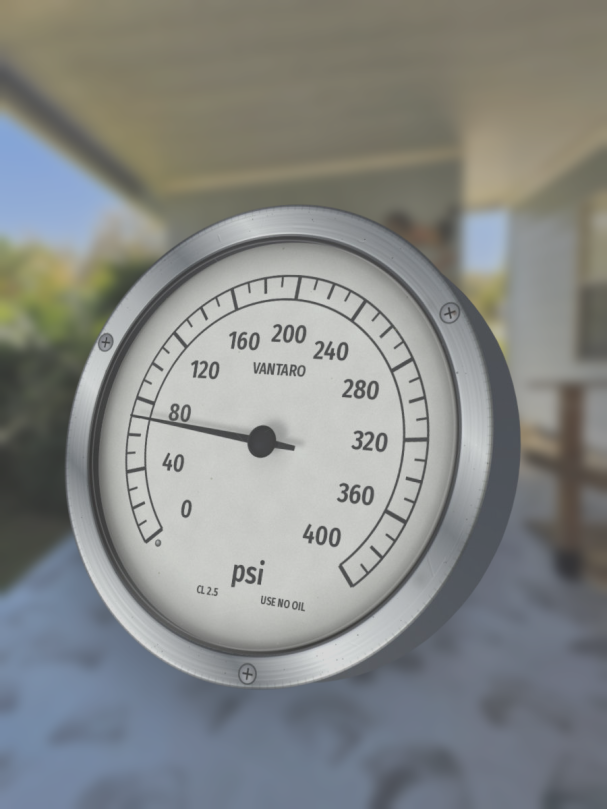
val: 70 psi
